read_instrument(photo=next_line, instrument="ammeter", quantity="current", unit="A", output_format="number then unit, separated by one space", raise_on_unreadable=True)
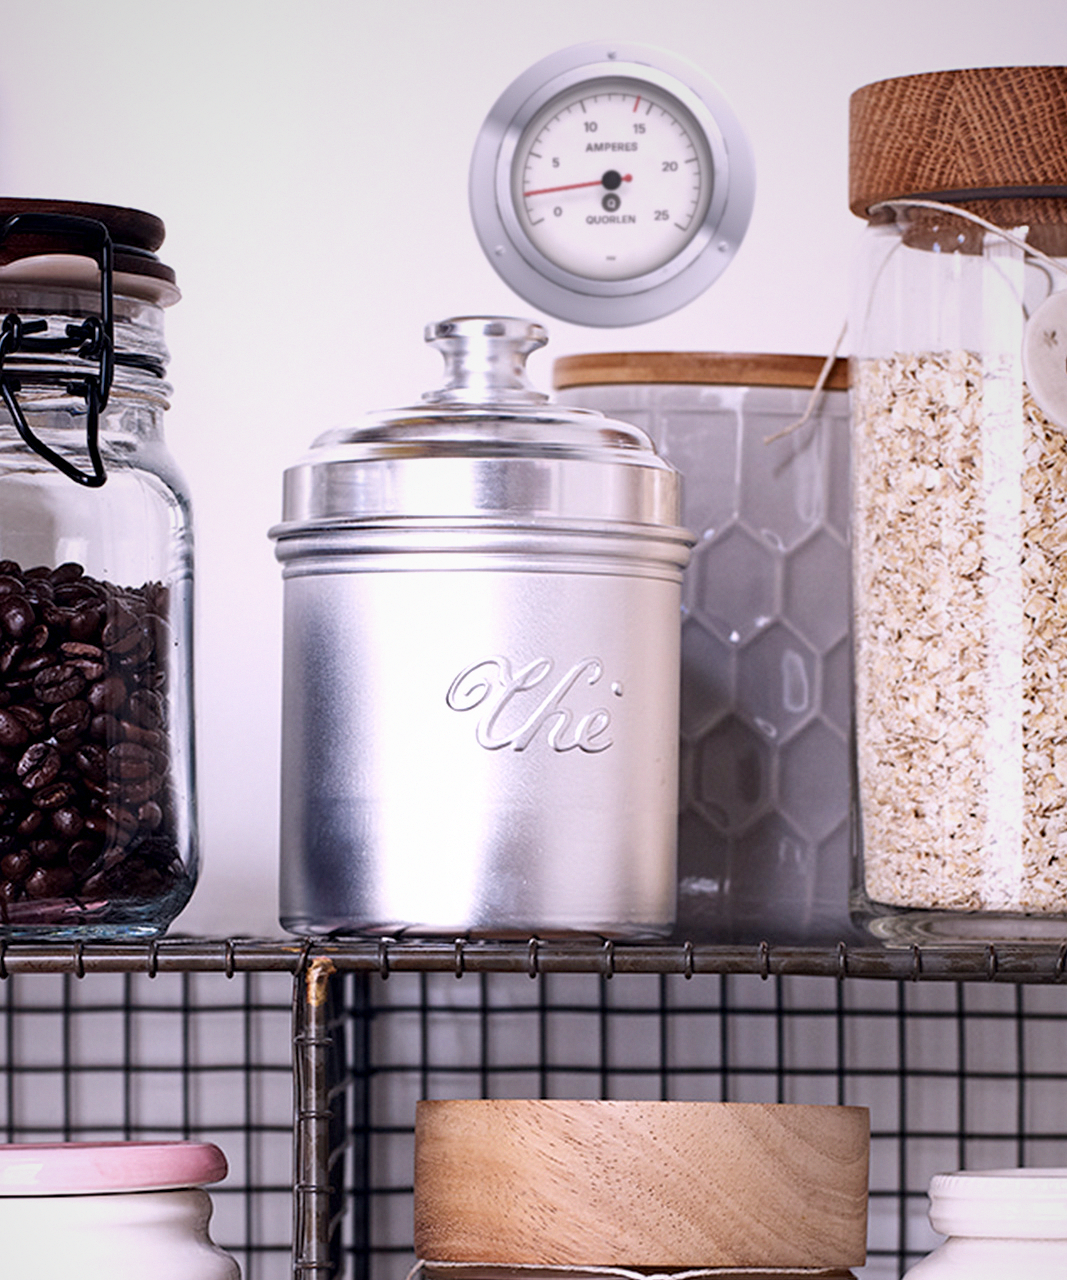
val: 2 A
